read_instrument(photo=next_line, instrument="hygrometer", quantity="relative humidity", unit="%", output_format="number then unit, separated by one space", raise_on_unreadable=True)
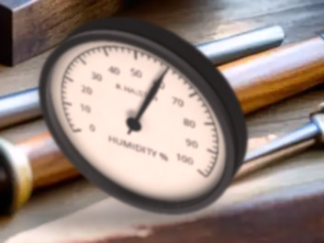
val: 60 %
